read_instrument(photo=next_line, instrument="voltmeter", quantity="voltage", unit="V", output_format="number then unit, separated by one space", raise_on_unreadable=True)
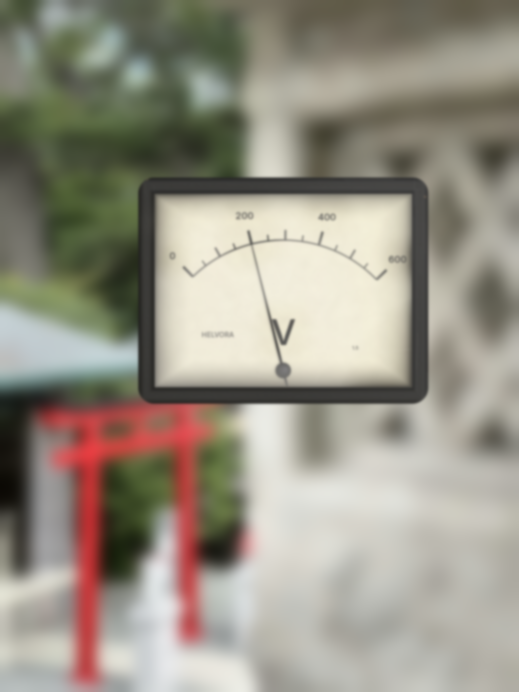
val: 200 V
